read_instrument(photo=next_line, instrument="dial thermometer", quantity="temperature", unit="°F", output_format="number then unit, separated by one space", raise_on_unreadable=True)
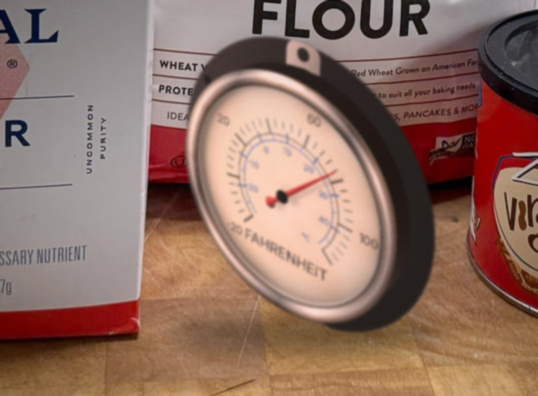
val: 76 °F
